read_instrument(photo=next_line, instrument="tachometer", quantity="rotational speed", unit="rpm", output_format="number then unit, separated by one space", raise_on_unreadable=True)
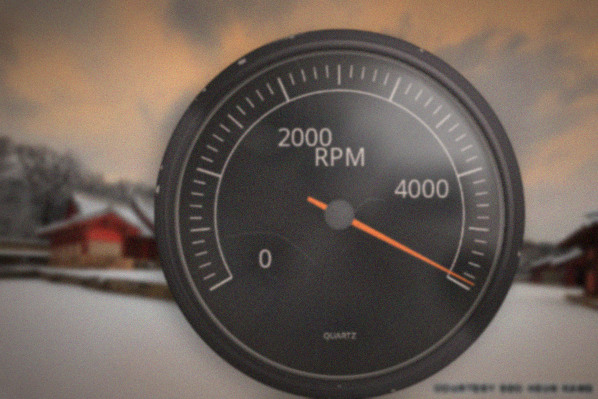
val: 4950 rpm
